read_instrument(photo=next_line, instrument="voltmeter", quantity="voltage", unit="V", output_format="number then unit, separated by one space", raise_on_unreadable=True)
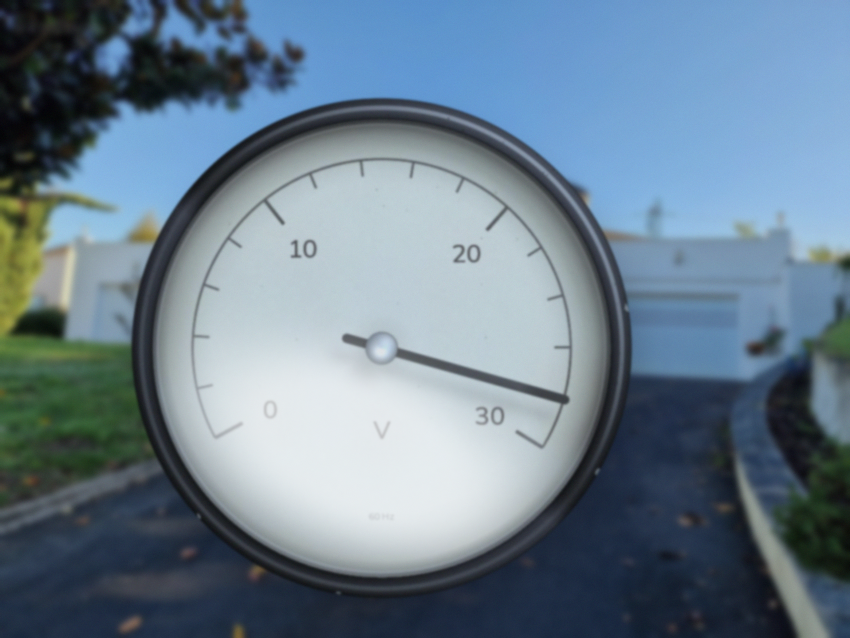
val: 28 V
